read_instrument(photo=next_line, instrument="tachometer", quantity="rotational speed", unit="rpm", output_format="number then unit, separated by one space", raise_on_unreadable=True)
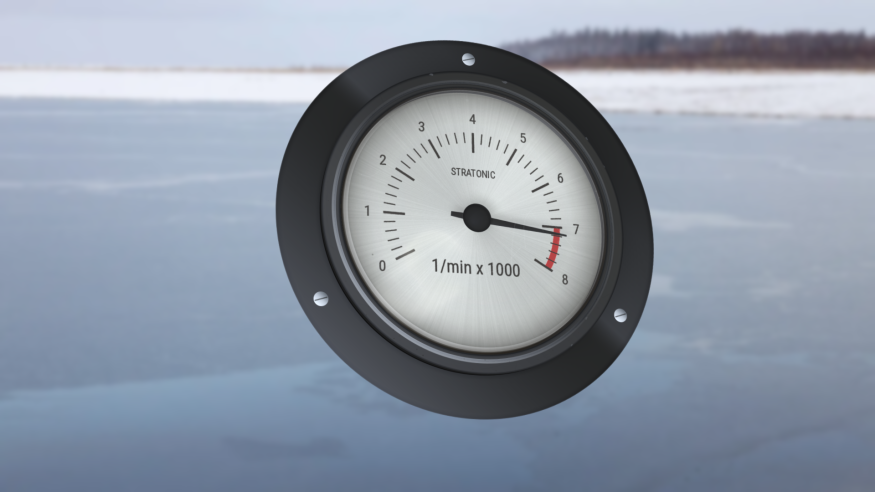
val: 7200 rpm
